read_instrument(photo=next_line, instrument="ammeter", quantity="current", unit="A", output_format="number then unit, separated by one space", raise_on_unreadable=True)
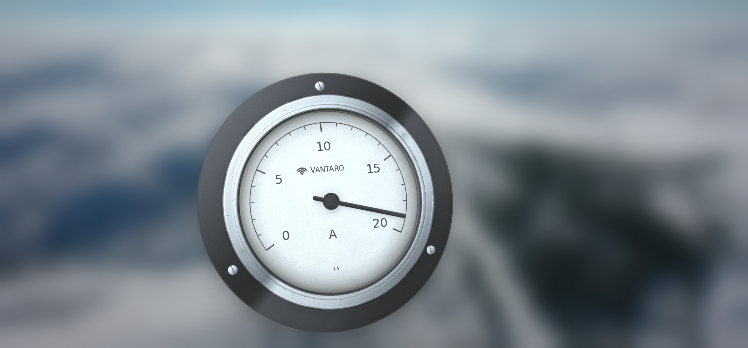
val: 19 A
